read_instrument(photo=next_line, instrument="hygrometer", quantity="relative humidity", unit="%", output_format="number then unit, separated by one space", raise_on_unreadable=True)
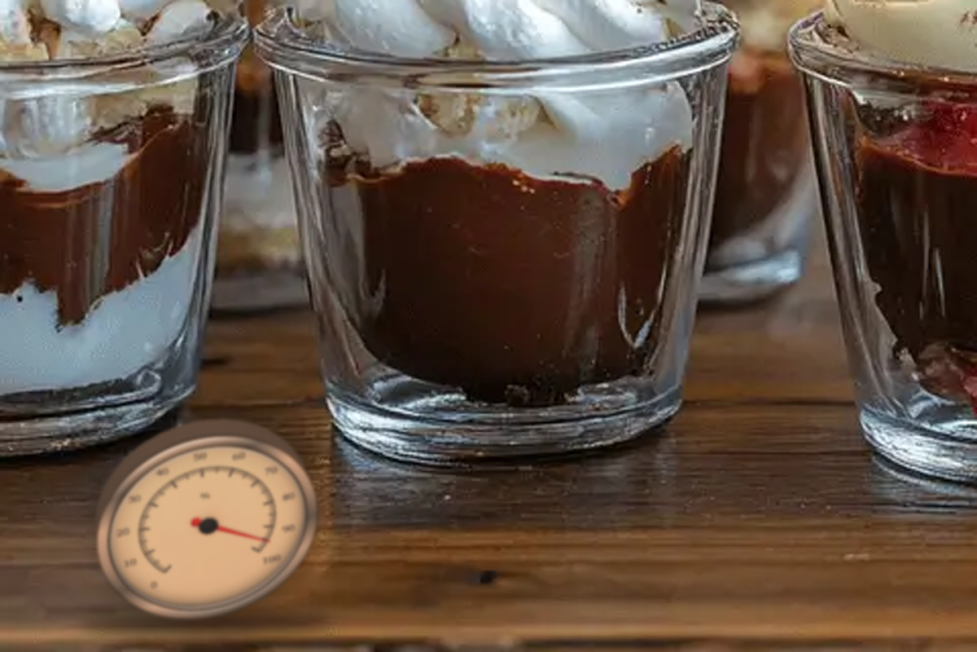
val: 95 %
